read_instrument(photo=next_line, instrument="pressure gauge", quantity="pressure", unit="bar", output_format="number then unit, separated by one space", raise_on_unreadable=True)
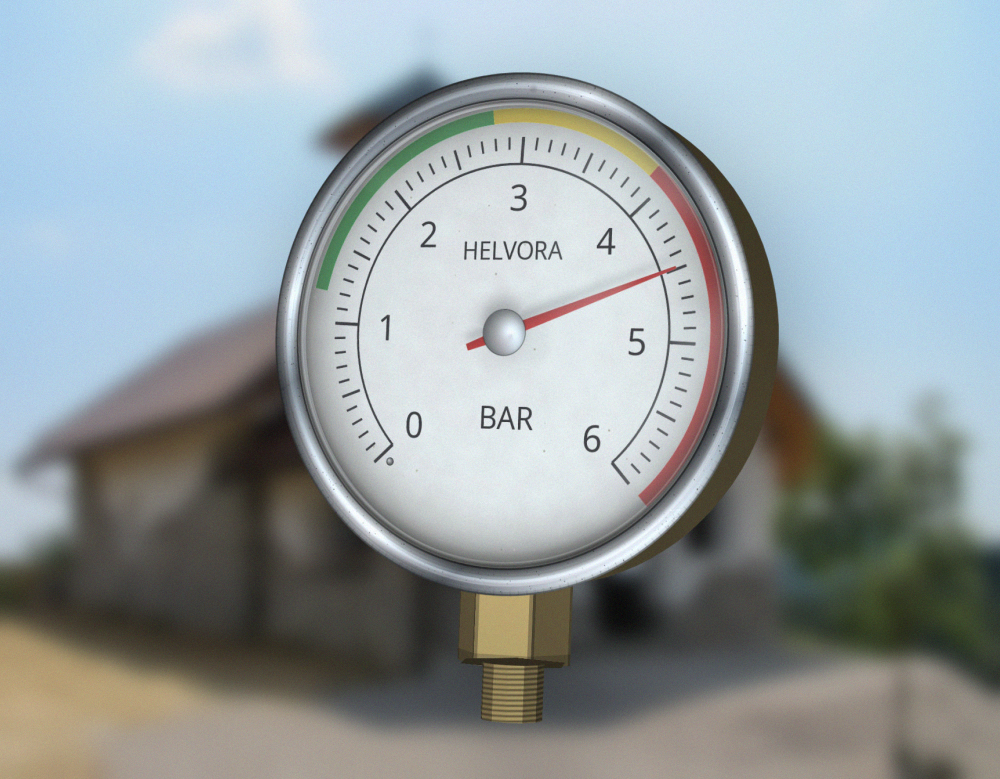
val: 4.5 bar
